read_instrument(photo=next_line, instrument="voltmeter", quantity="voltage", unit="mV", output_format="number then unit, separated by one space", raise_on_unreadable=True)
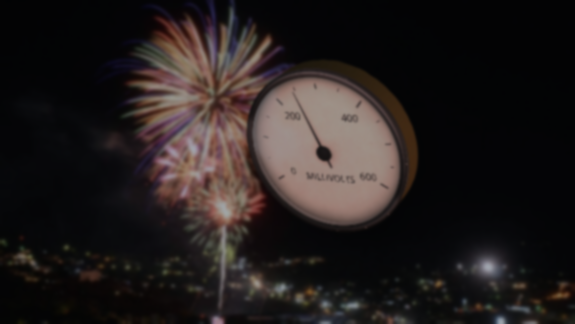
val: 250 mV
